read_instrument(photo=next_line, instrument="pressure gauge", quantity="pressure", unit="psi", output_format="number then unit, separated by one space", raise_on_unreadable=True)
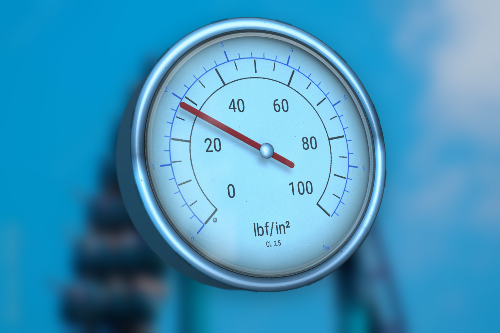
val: 27.5 psi
